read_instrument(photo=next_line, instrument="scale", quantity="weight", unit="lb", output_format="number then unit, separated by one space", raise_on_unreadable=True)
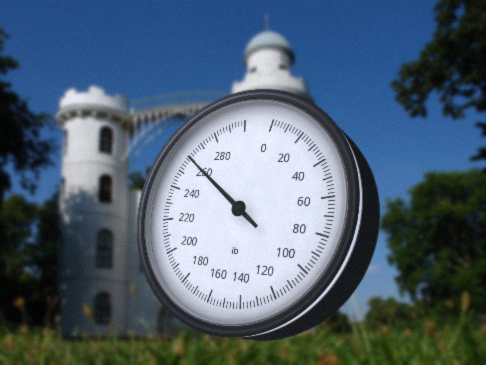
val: 260 lb
